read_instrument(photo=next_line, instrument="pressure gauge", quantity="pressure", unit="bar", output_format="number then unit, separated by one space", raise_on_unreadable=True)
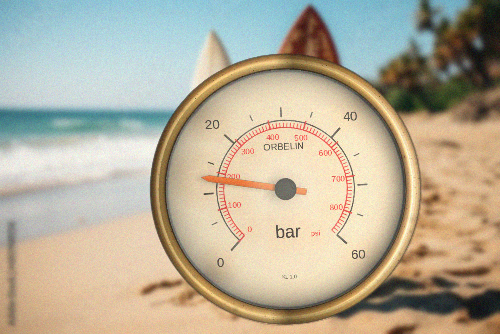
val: 12.5 bar
